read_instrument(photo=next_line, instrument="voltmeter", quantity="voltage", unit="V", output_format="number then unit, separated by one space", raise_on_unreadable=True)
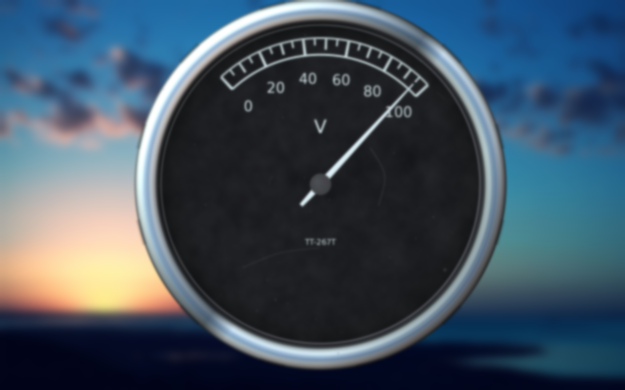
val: 95 V
